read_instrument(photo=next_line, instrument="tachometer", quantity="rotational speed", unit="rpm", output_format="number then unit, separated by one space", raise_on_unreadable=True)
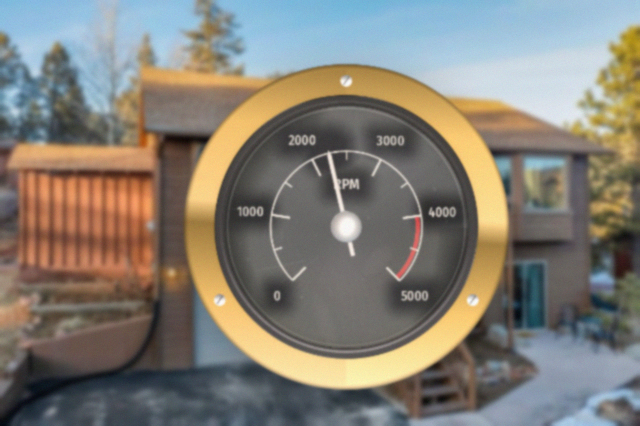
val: 2250 rpm
